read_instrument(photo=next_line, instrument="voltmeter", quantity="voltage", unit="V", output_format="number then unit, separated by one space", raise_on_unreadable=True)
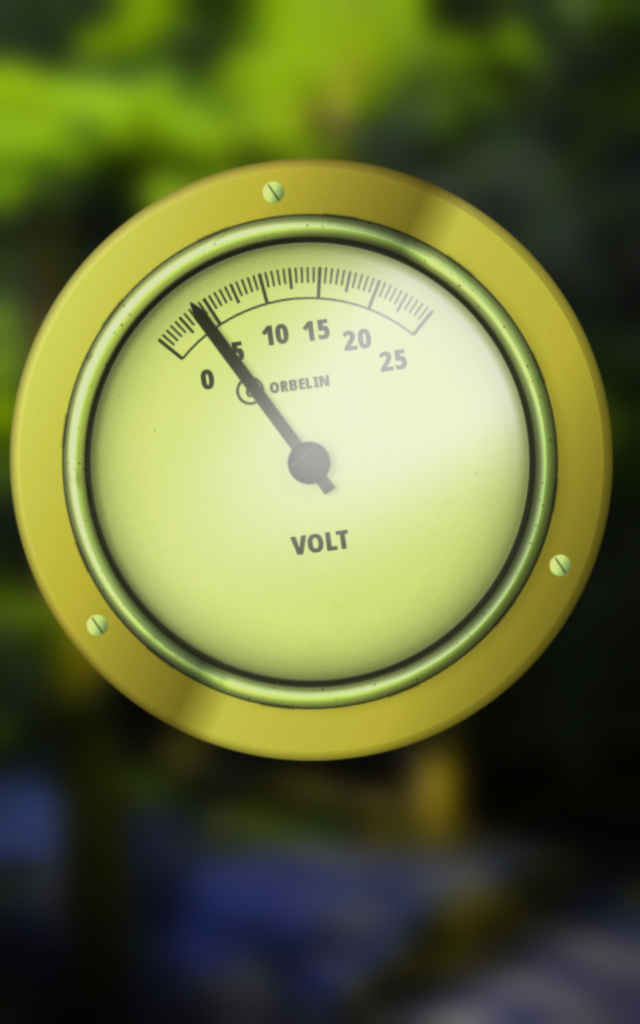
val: 4 V
